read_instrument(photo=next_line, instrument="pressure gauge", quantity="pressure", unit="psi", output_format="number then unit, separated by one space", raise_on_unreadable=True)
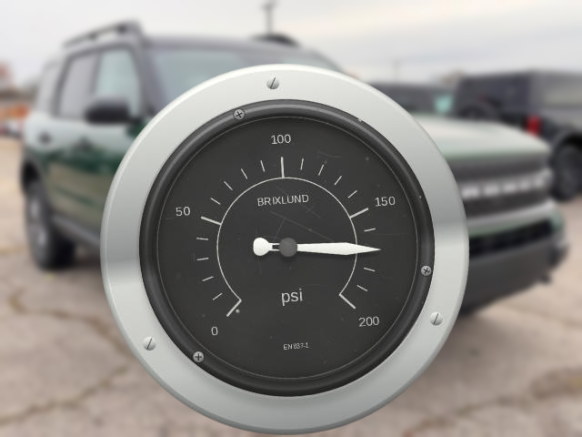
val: 170 psi
